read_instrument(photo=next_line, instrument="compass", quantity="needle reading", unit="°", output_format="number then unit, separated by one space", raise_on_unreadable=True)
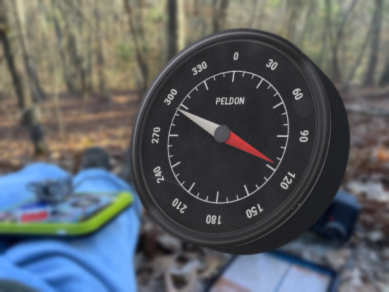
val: 115 °
